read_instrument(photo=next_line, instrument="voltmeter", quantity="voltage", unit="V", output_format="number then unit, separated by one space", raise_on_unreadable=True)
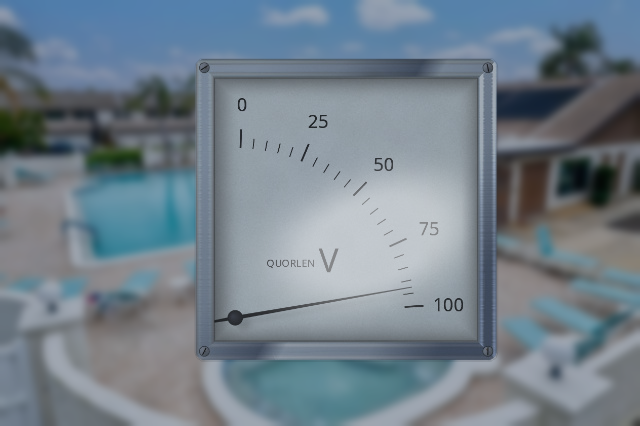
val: 92.5 V
